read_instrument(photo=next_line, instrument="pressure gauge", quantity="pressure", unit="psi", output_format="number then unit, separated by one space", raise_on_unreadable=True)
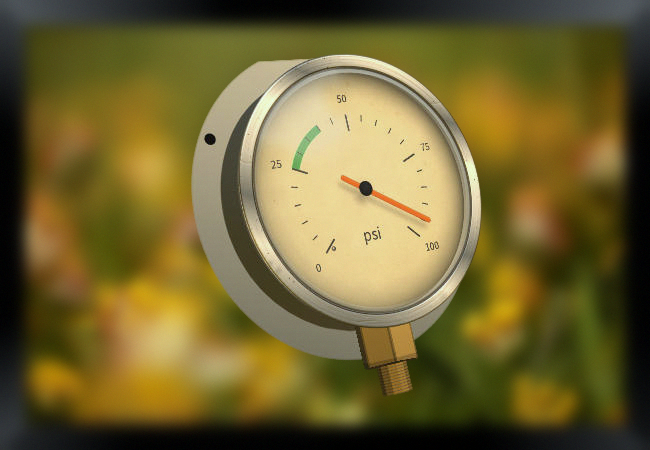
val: 95 psi
